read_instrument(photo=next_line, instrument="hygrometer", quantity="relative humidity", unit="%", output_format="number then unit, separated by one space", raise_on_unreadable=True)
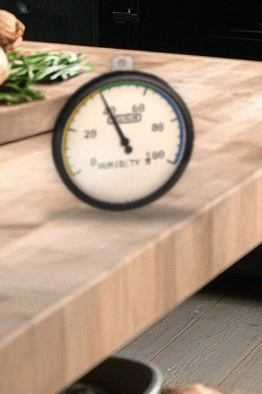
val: 40 %
